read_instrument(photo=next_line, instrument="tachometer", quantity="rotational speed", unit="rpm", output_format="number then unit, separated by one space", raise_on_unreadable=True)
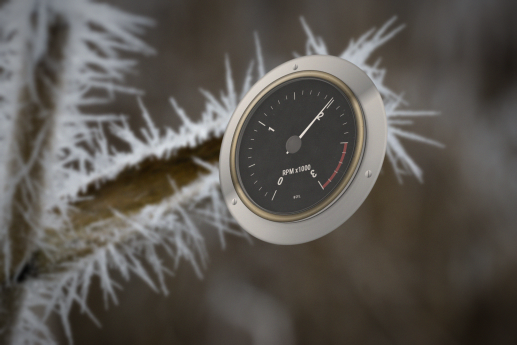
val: 2000 rpm
